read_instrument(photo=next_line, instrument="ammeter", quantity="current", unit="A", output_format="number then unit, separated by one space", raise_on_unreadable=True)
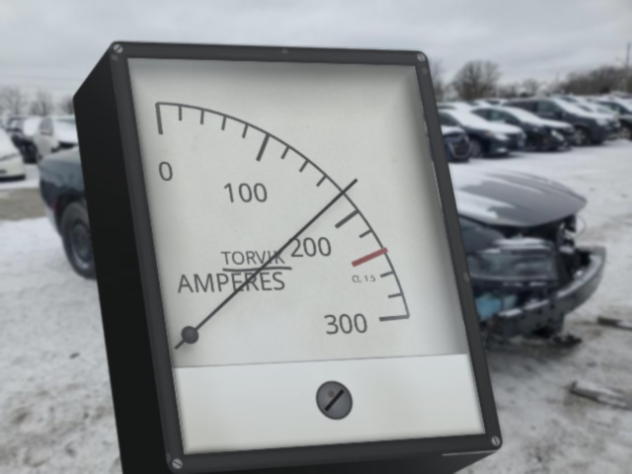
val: 180 A
